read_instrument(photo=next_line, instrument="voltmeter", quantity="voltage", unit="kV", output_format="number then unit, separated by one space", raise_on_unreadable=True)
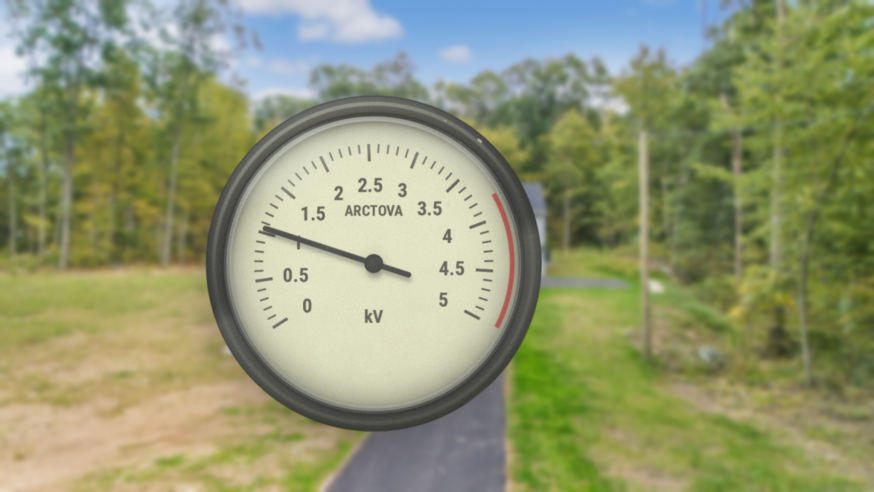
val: 1.05 kV
